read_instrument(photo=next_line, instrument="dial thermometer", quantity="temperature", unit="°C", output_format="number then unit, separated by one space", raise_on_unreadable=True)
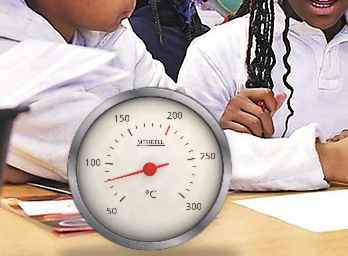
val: 80 °C
